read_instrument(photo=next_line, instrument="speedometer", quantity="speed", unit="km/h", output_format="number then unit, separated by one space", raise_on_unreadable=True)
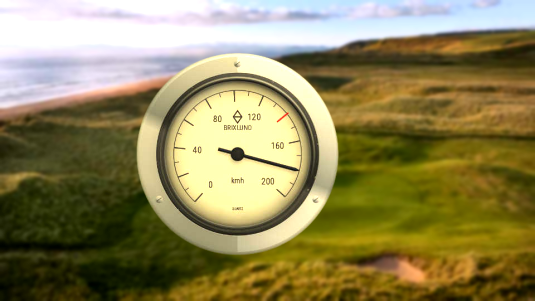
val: 180 km/h
